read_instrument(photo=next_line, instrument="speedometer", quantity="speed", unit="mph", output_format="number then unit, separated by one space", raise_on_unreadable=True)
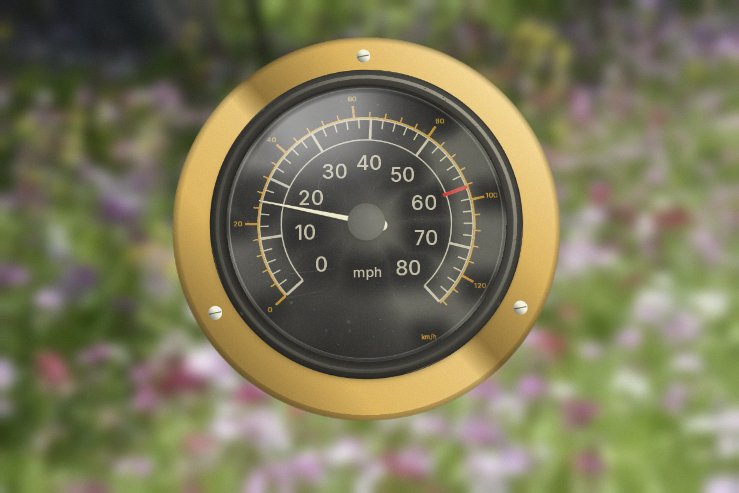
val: 16 mph
